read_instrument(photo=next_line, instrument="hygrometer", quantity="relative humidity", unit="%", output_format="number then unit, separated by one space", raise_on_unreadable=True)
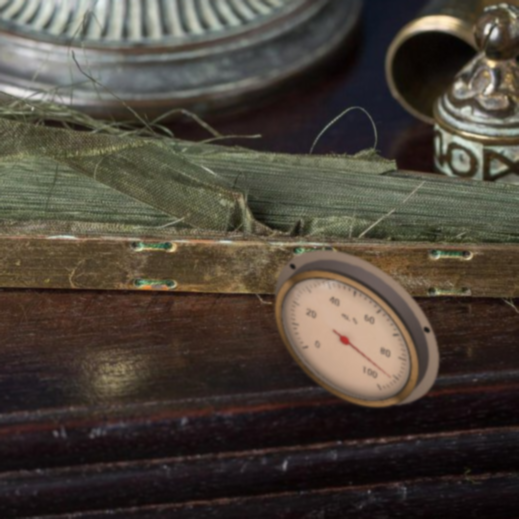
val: 90 %
